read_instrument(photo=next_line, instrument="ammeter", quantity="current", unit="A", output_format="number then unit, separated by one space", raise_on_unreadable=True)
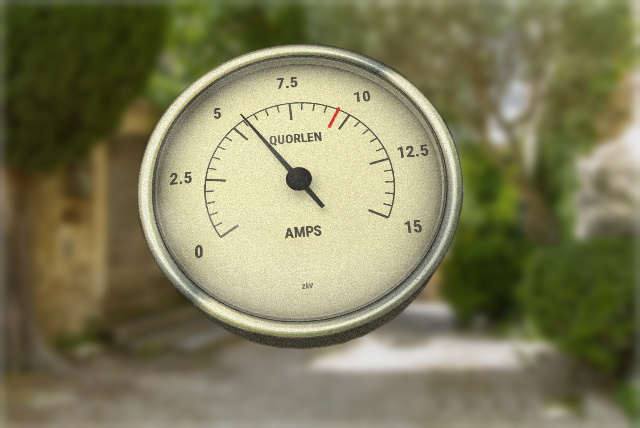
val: 5.5 A
